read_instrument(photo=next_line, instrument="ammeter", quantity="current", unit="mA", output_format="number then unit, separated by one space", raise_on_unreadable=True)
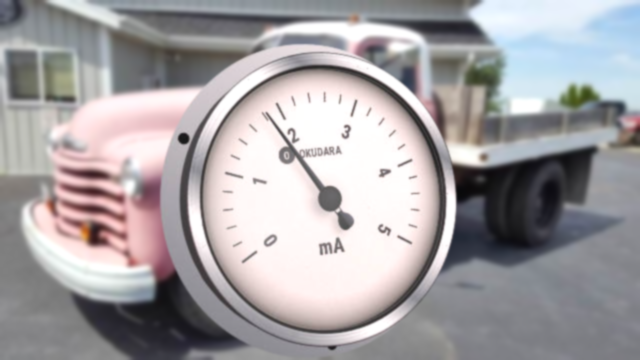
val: 1.8 mA
